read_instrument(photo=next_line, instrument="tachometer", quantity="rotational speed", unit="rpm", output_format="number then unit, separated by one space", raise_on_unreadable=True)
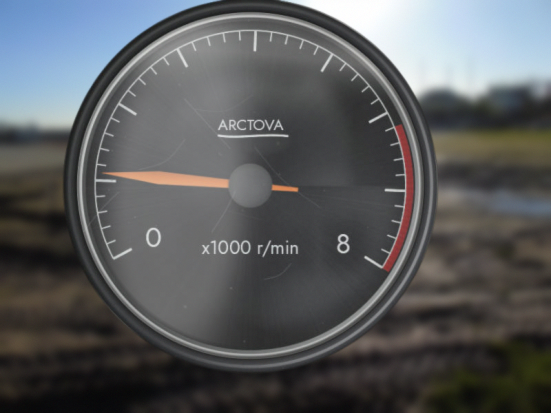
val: 1100 rpm
